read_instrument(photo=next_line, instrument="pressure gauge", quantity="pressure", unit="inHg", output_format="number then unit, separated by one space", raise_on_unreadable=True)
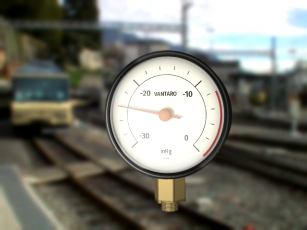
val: -24 inHg
